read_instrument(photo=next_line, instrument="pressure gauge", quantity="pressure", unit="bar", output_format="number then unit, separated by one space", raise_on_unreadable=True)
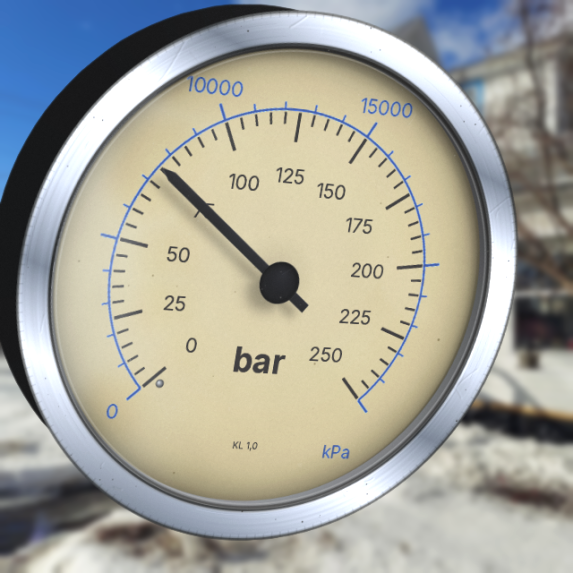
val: 75 bar
